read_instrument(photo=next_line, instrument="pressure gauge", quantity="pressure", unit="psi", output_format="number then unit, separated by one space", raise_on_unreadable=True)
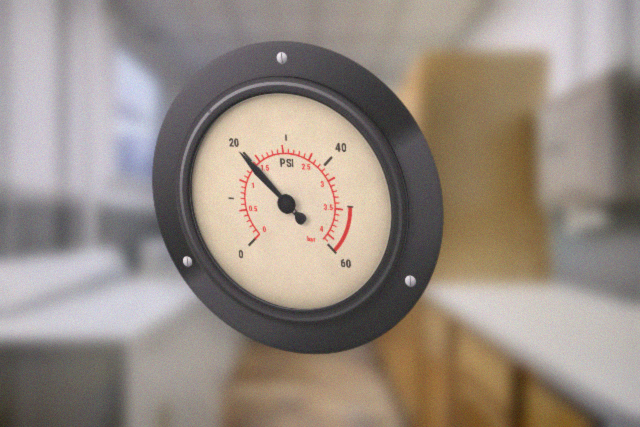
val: 20 psi
